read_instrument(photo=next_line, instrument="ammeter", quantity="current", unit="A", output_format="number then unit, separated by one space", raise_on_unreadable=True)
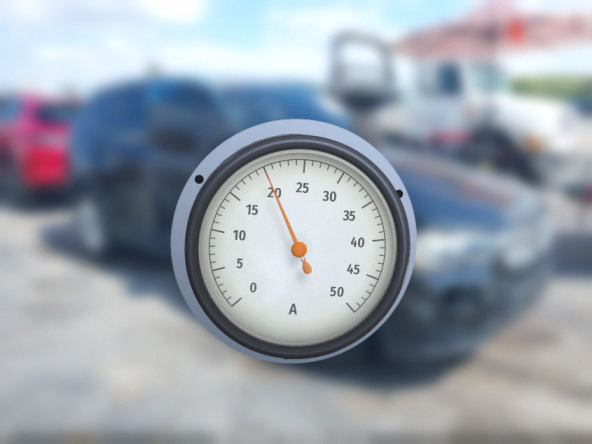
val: 20 A
